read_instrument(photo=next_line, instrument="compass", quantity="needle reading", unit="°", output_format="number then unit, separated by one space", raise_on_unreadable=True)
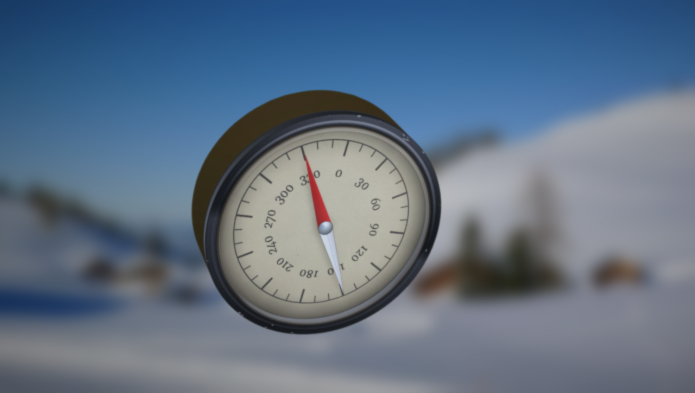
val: 330 °
